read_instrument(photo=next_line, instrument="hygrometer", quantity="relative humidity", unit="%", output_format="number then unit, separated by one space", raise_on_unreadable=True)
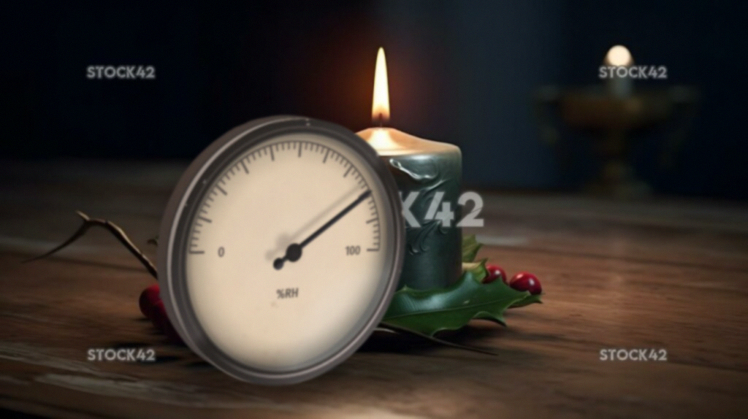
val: 80 %
